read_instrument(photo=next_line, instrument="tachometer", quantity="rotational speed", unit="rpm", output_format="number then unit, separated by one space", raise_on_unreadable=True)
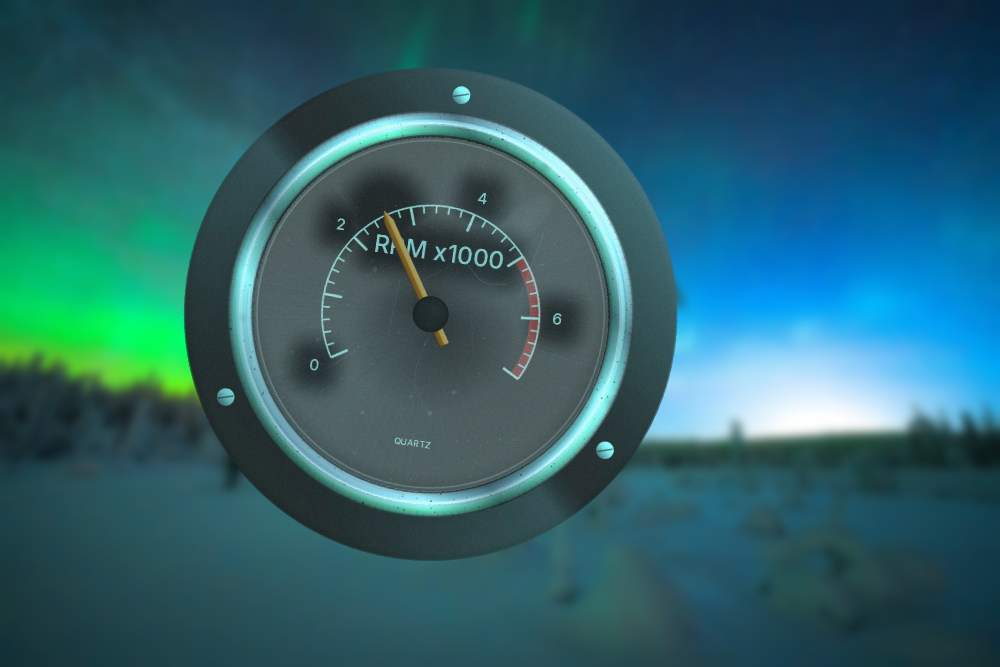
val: 2600 rpm
